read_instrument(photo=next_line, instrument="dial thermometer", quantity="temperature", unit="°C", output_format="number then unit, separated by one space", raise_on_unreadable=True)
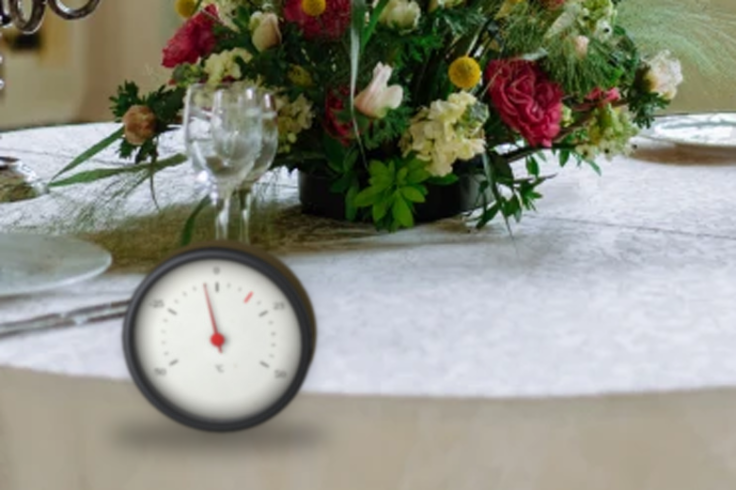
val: -5 °C
